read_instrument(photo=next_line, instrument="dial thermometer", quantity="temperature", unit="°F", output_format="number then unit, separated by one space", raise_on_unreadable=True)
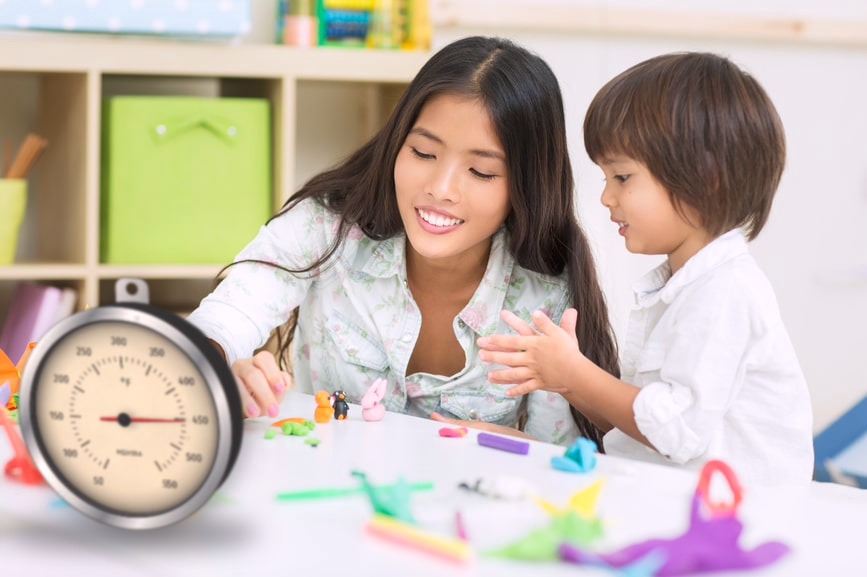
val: 450 °F
